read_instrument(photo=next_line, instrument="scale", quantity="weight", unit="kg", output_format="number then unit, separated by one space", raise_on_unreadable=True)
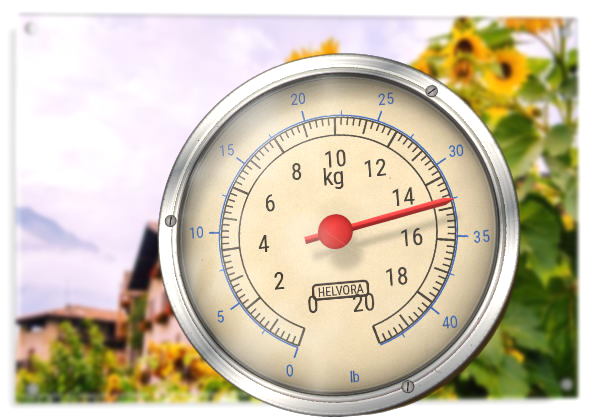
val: 14.8 kg
